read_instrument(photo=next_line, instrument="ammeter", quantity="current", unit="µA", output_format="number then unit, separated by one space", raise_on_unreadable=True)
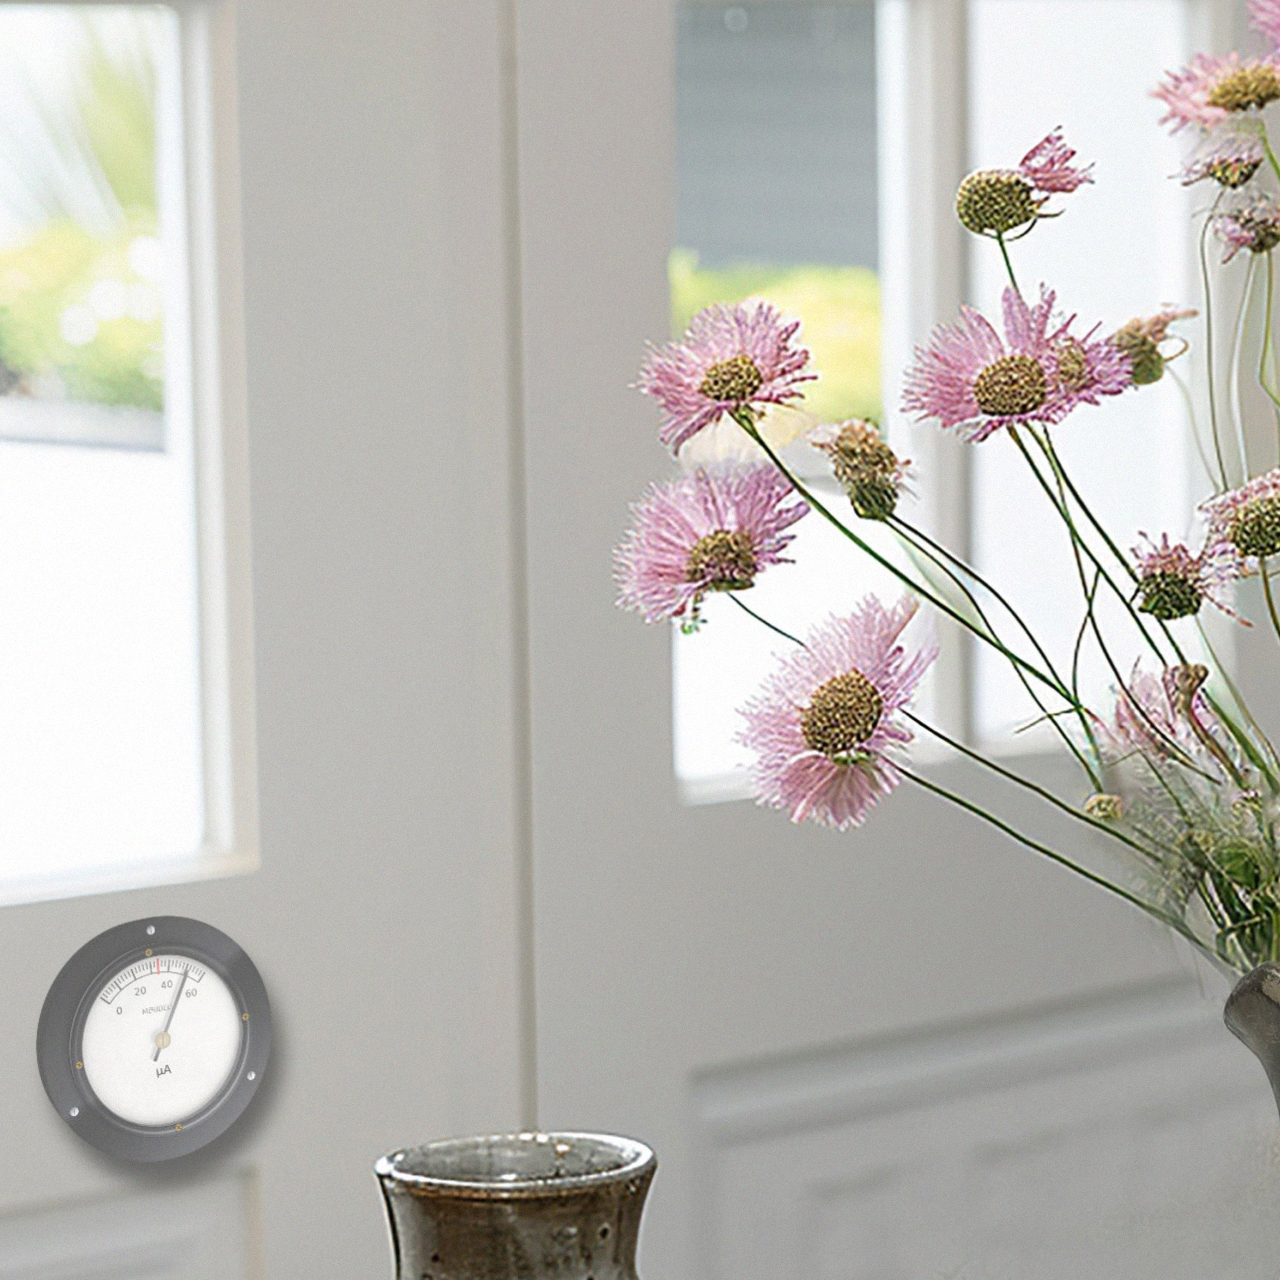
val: 50 µA
